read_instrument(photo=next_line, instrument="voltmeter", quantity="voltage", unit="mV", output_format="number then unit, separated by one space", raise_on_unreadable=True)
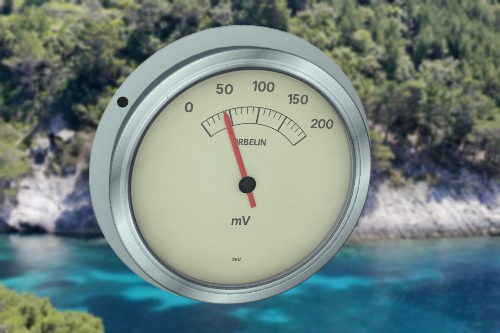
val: 40 mV
